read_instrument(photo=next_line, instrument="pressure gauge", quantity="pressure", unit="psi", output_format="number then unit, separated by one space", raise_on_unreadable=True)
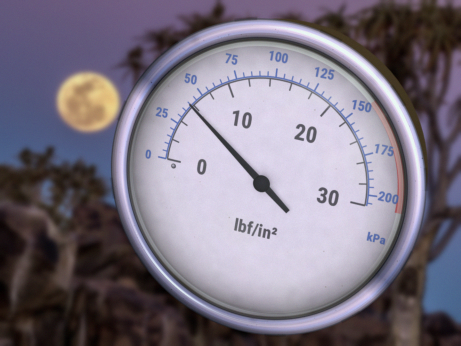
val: 6 psi
